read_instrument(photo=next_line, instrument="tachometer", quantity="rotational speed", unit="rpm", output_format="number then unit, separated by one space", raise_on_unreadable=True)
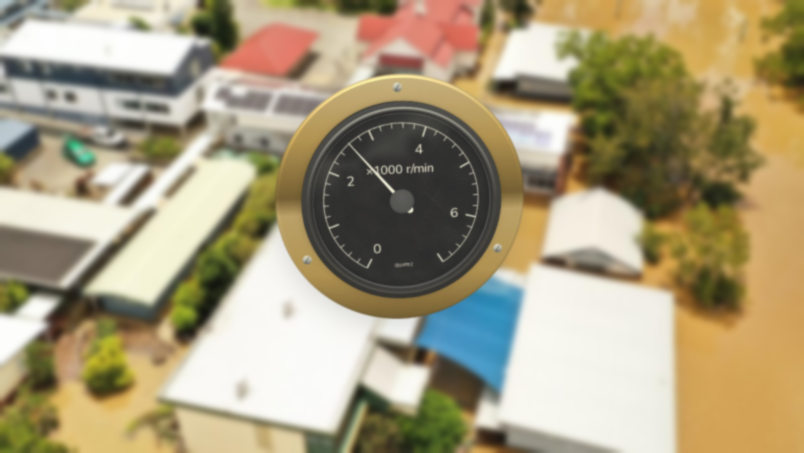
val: 2600 rpm
